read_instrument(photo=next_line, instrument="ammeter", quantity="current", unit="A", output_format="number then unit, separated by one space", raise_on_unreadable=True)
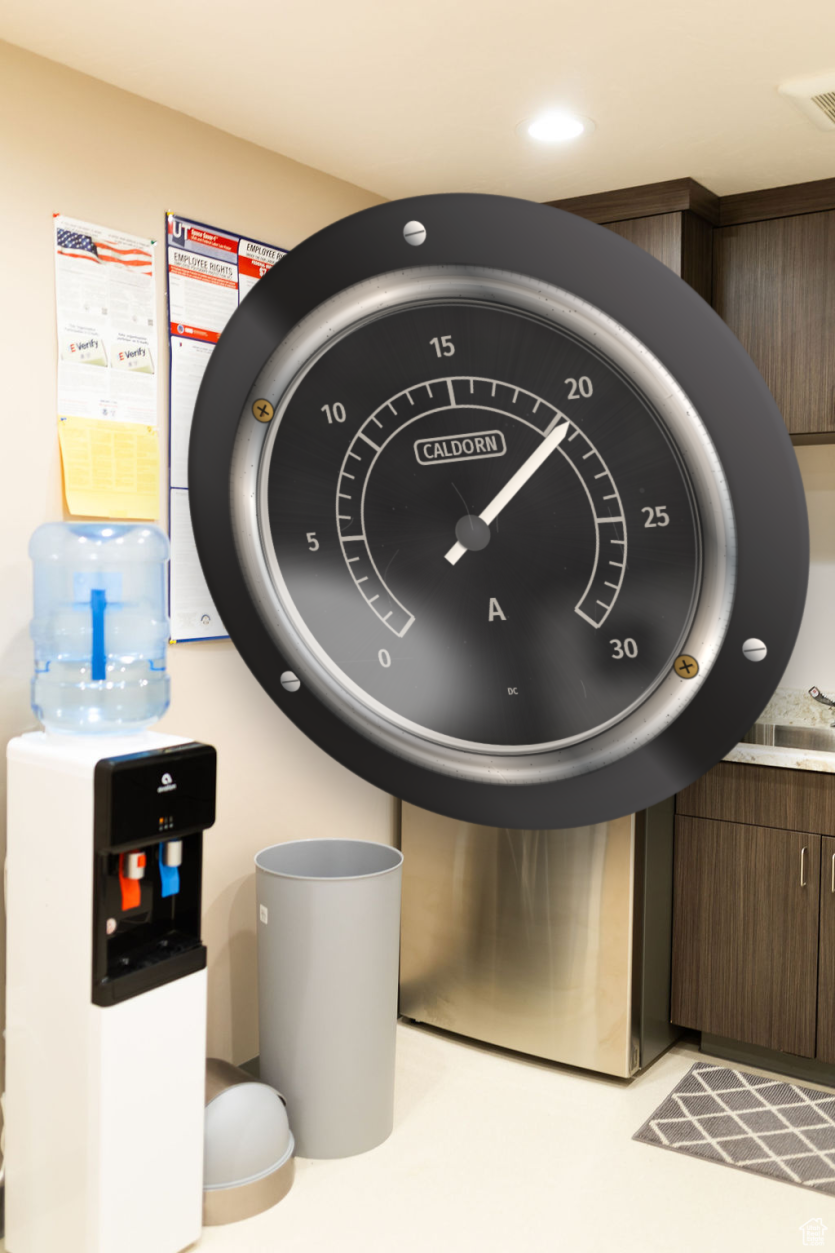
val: 20.5 A
